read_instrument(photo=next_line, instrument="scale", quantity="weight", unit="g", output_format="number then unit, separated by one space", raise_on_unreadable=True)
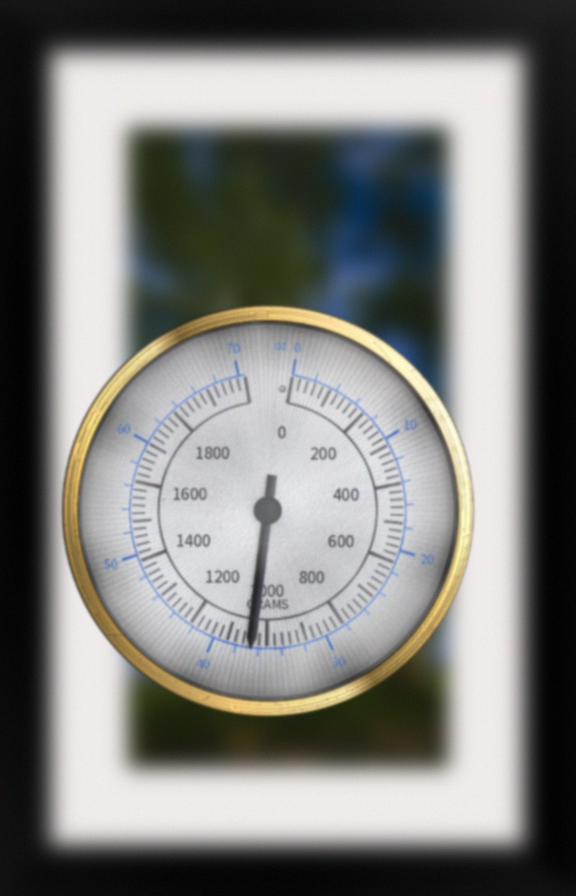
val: 1040 g
